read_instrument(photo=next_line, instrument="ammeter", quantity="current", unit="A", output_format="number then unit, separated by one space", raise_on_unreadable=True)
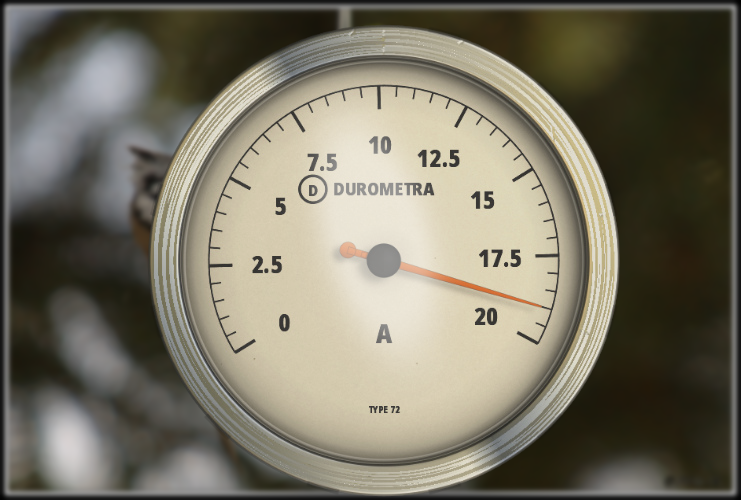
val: 19 A
